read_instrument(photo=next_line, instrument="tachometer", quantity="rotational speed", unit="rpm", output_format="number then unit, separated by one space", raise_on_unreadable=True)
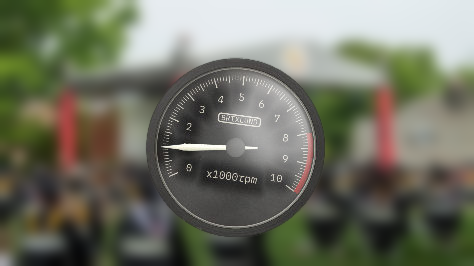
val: 1000 rpm
